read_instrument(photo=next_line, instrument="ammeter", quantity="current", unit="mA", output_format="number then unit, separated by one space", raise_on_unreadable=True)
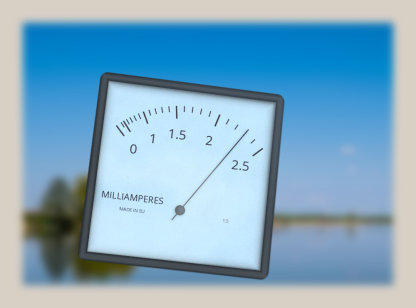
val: 2.3 mA
